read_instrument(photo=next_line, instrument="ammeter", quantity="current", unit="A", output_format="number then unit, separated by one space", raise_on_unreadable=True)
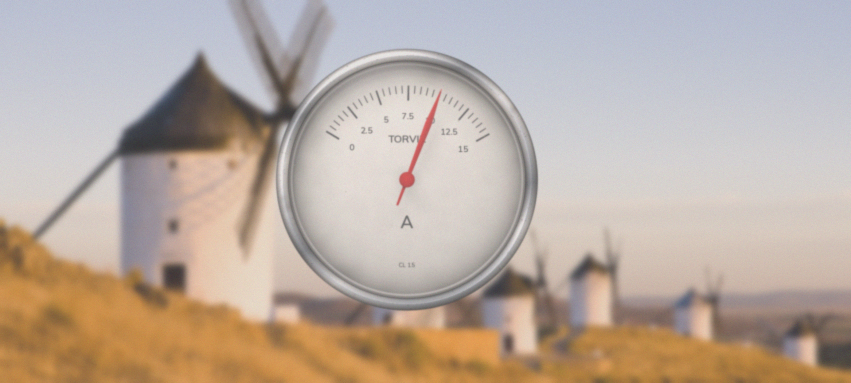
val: 10 A
